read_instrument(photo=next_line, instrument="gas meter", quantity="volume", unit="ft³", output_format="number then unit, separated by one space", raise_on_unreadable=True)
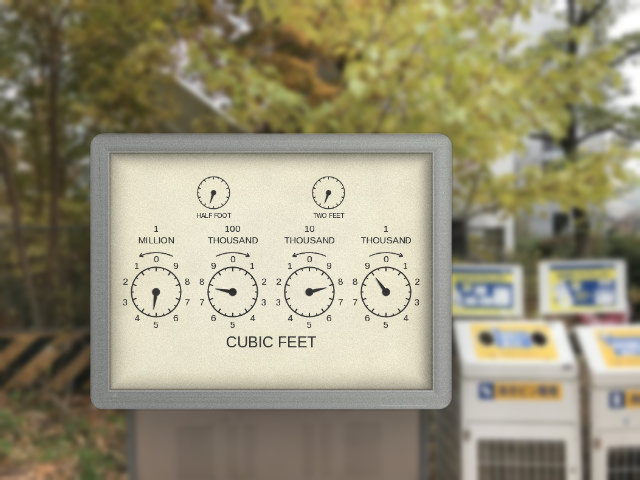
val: 477900 ft³
